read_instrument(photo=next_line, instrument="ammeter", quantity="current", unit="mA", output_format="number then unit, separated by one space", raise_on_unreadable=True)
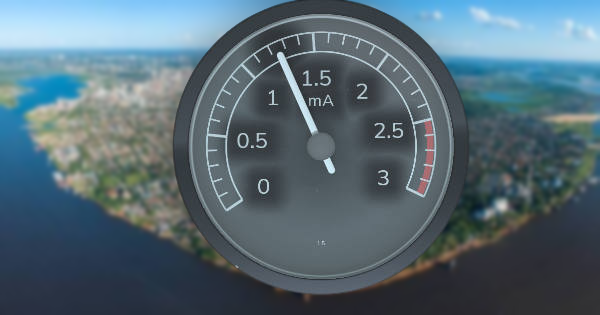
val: 1.25 mA
